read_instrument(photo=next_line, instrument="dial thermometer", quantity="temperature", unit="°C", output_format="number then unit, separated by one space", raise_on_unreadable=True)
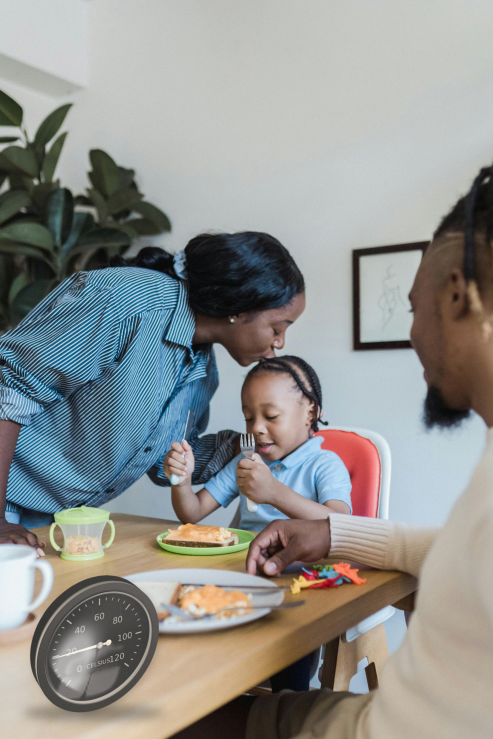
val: 20 °C
